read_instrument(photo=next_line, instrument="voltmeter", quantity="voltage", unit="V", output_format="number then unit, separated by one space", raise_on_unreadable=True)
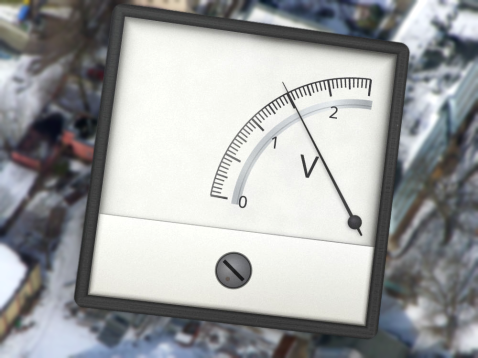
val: 1.5 V
